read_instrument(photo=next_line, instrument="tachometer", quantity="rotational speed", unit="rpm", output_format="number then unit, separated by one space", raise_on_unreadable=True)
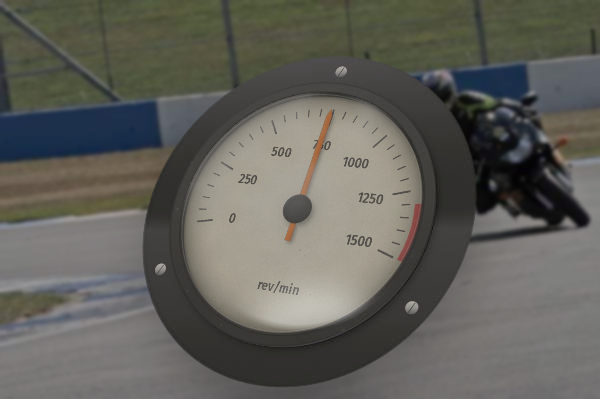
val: 750 rpm
